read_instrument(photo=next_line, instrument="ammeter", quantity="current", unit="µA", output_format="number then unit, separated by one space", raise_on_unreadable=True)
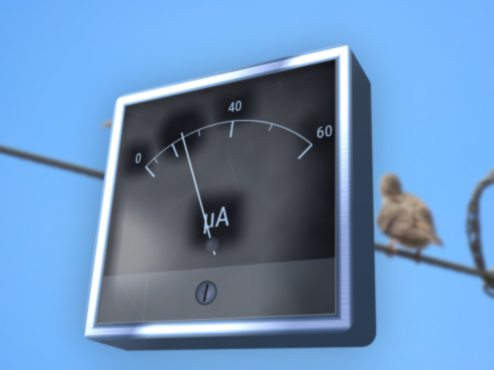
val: 25 µA
